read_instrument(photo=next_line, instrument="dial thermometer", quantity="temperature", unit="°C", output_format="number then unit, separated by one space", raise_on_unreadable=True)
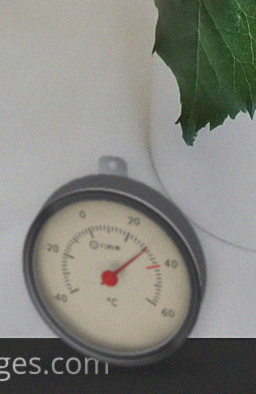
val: 30 °C
